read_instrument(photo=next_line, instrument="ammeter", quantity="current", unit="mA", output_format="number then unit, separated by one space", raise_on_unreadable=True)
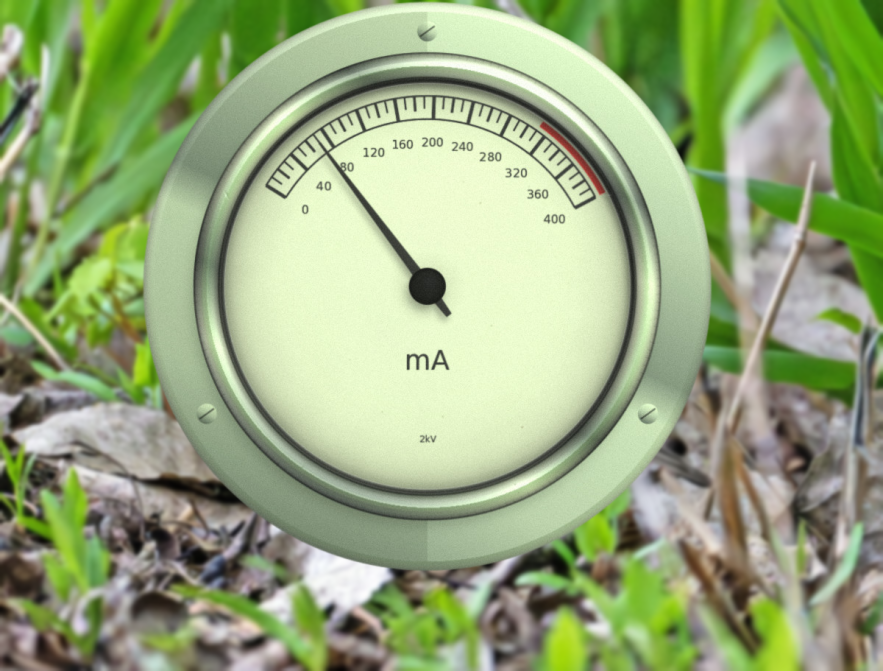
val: 70 mA
